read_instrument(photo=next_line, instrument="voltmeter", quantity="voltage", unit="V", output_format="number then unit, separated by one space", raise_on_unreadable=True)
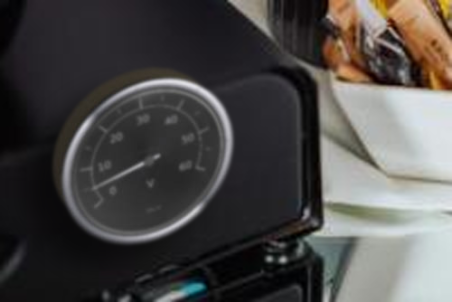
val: 5 V
